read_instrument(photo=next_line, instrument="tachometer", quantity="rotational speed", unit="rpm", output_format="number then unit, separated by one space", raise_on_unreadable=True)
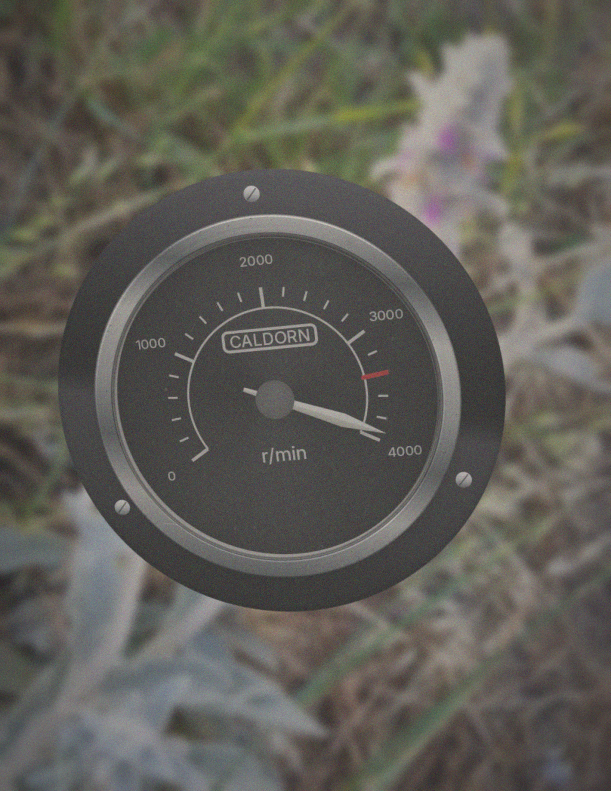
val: 3900 rpm
